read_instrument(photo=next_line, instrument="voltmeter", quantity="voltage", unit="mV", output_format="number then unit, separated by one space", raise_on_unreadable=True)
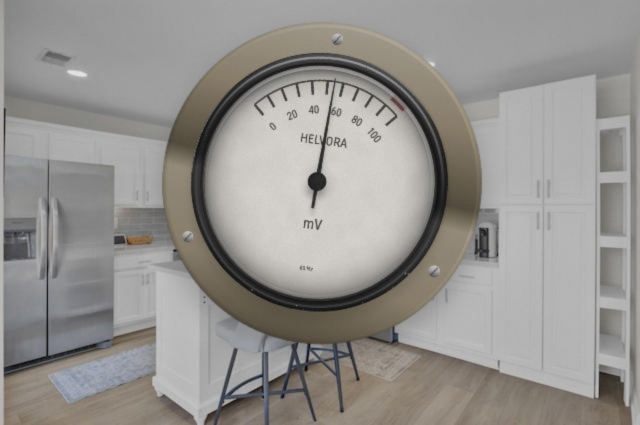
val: 55 mV
